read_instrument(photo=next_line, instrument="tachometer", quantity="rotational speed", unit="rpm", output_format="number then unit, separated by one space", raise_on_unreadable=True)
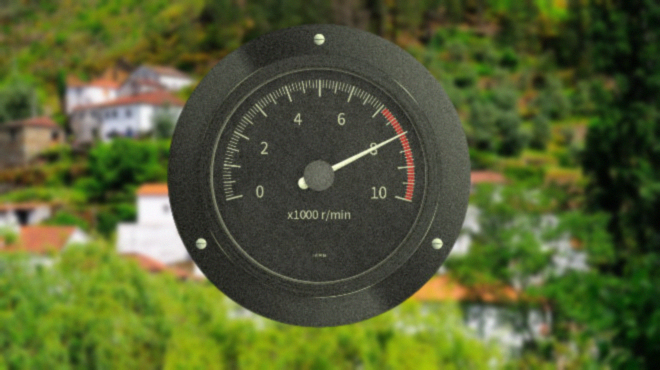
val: 8000 rpm
